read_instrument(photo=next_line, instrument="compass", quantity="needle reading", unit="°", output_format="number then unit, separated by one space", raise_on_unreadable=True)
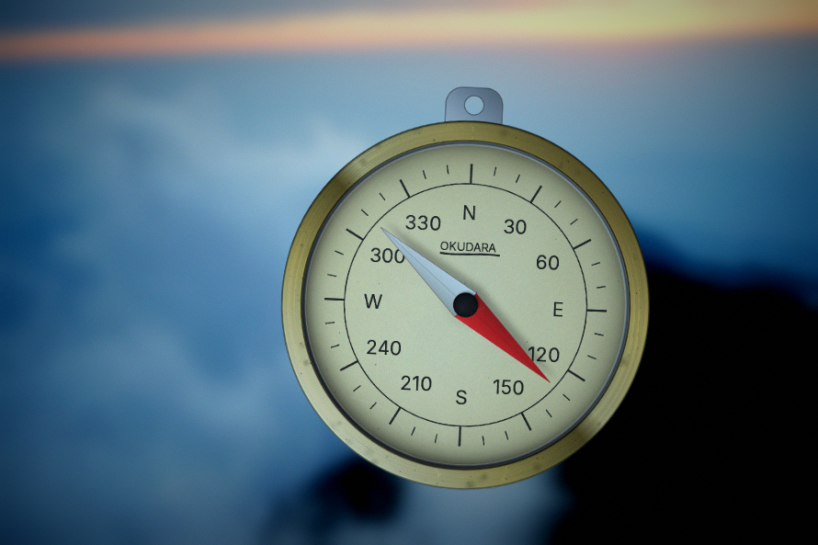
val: 130 °
